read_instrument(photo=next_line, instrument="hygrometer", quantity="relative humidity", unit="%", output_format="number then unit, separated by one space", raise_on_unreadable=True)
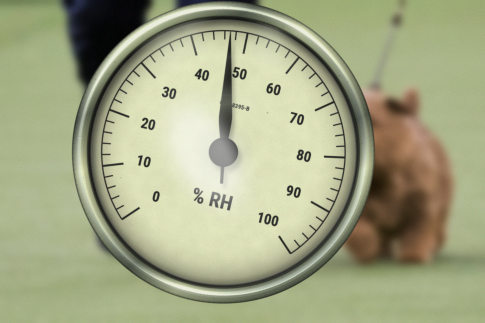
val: 47 %
